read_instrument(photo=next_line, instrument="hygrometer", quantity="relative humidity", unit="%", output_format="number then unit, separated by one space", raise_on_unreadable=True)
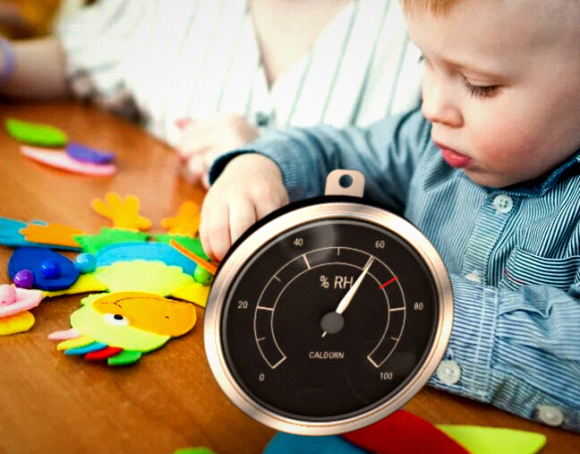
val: 60 %
